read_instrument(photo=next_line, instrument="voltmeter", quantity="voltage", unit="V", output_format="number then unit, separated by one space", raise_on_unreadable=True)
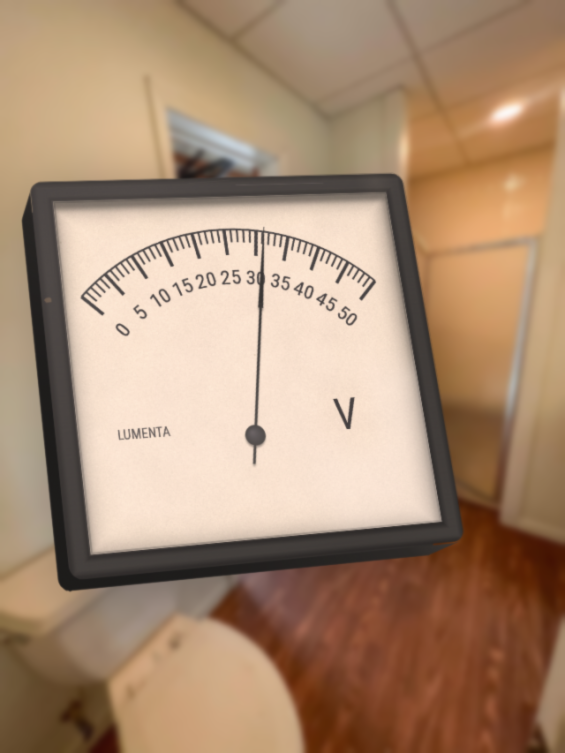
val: 31 V
